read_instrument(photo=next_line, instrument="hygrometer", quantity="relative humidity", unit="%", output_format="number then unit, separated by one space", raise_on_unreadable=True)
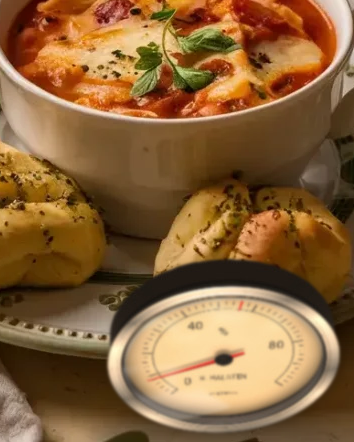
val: 10 %
